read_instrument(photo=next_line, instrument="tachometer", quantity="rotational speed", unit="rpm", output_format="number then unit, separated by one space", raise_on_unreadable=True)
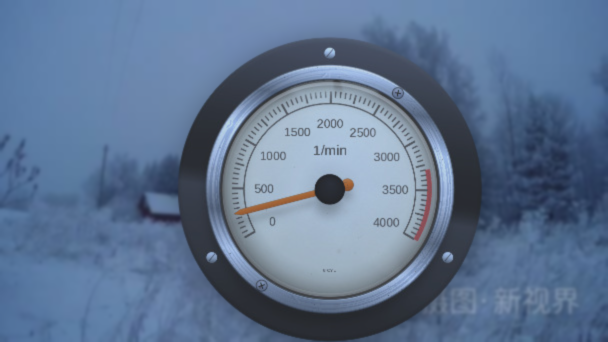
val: 250 rpm
